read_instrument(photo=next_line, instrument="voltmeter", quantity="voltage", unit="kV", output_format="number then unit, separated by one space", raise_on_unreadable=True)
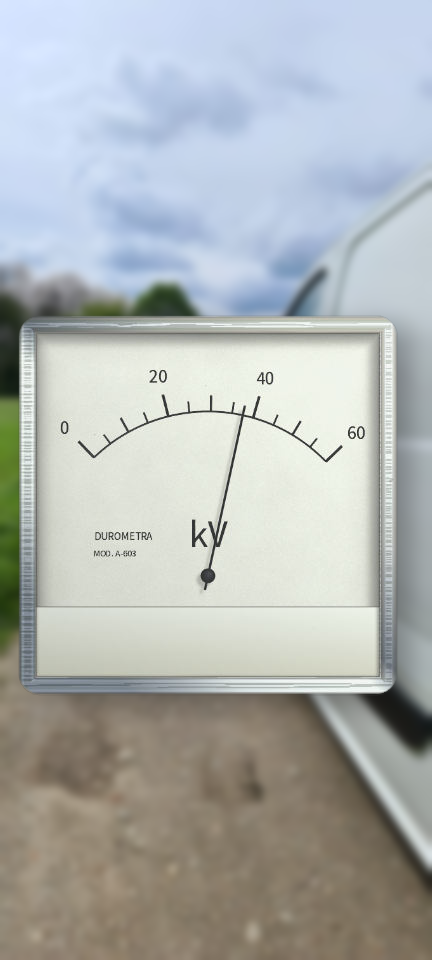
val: 37.5 kV
